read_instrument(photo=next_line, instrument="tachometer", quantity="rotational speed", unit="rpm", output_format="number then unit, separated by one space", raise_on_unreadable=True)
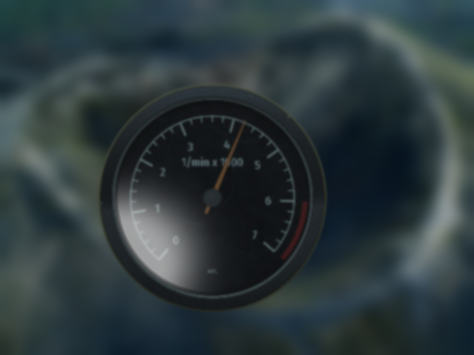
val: 4200 rpm
